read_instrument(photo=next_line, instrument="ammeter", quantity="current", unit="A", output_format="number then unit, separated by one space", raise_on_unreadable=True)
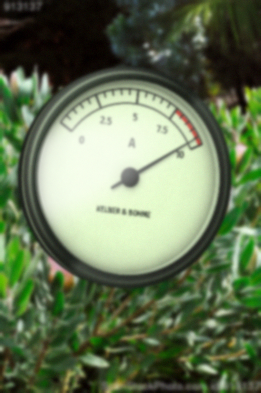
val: 9.5 A
